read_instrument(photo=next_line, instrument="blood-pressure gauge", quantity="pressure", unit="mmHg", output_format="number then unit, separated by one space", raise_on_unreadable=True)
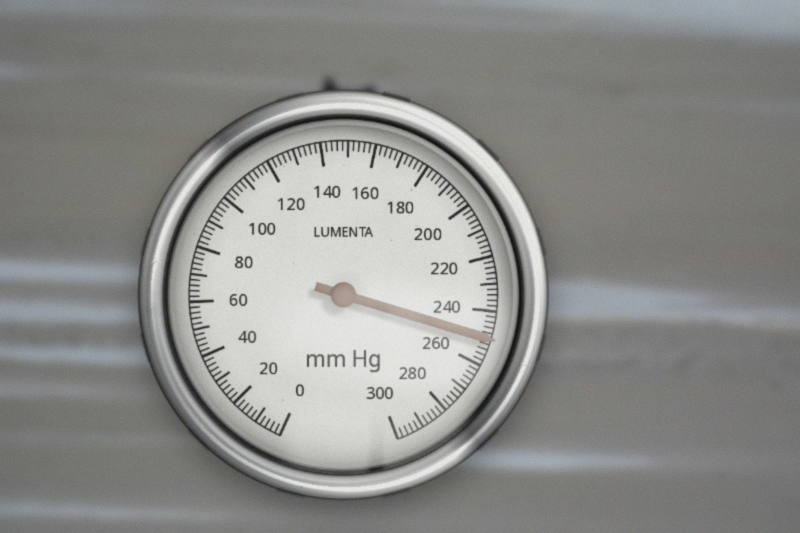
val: 250 mmHg
